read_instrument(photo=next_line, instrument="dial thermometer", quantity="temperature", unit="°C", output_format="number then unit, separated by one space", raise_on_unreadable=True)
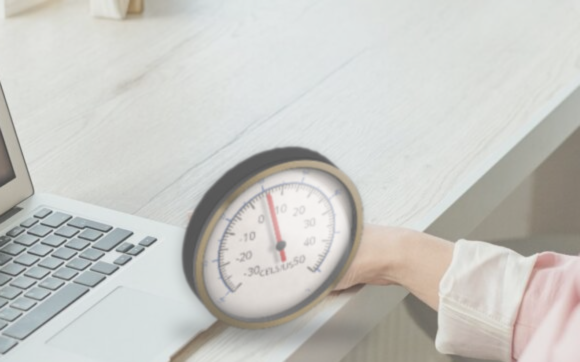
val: 5 °C
